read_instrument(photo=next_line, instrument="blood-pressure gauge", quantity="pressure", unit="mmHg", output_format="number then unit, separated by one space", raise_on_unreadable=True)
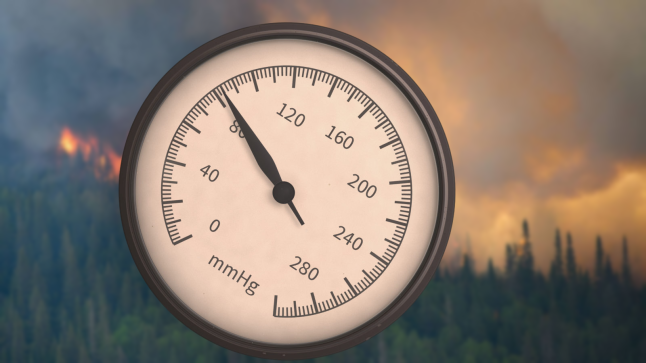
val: 84 mmHg
